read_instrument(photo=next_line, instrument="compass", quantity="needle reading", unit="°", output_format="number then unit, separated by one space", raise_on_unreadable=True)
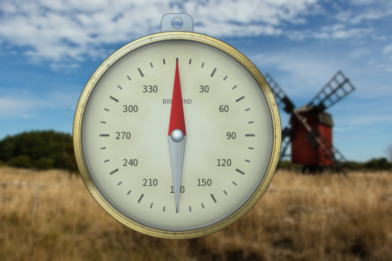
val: 0 °
